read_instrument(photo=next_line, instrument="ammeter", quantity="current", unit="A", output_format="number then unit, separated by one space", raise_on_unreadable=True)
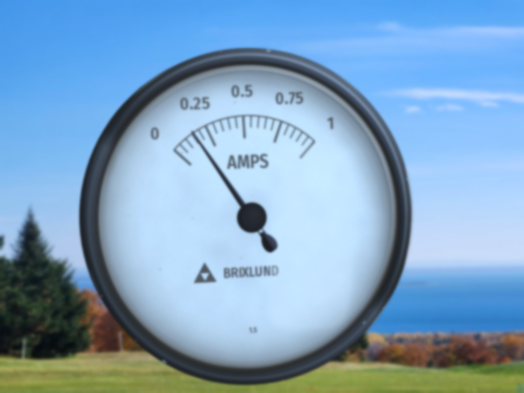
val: 0.15 A
